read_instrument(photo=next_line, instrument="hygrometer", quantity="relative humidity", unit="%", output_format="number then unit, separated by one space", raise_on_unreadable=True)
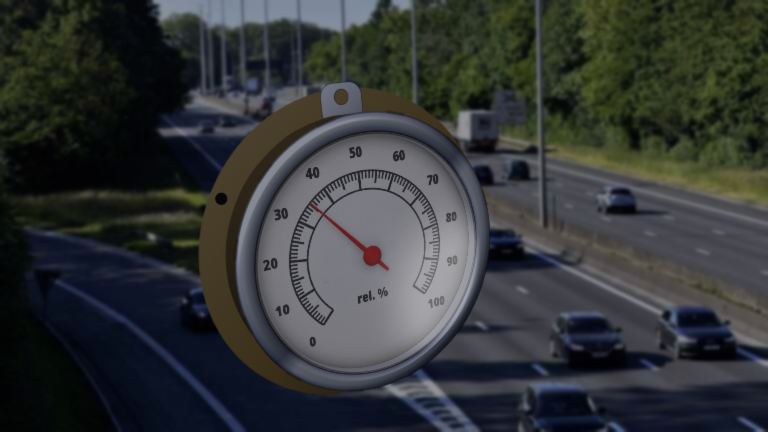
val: 35 %
